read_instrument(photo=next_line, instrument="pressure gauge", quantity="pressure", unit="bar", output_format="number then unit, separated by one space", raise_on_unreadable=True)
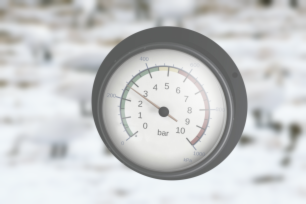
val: 2.75 bar
